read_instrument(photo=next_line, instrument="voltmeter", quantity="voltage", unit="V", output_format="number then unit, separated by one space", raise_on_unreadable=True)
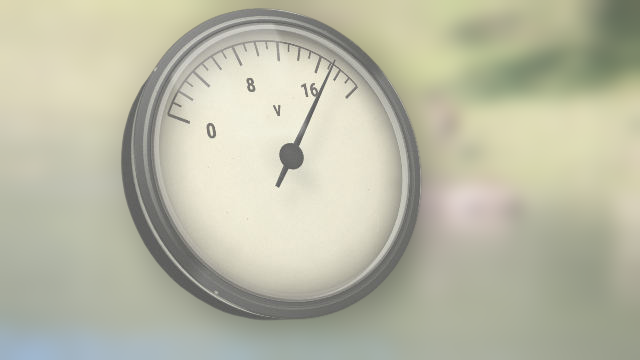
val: 17 V
